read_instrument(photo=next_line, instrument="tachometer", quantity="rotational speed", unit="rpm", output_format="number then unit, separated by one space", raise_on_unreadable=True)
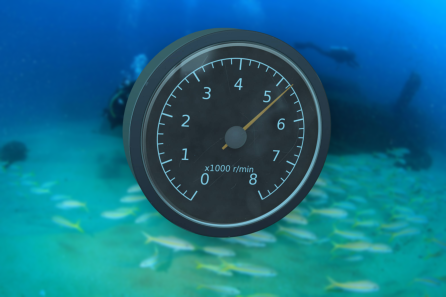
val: 5200 rpm
